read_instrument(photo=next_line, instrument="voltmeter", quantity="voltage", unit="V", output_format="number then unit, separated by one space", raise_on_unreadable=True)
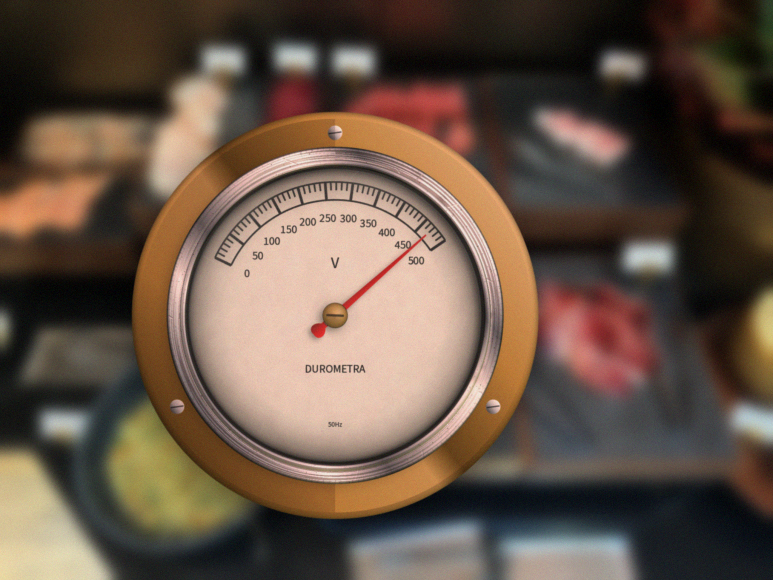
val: 470 V
